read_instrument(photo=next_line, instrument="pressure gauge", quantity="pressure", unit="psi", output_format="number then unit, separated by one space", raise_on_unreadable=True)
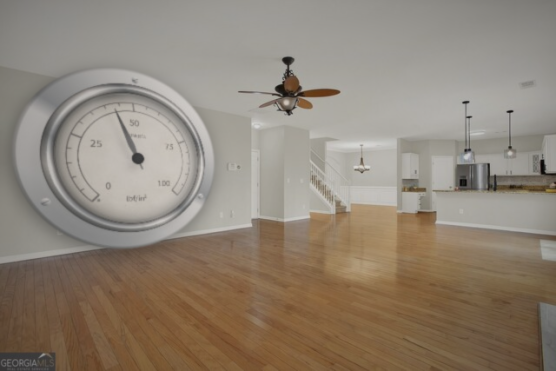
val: 42.5 psi
